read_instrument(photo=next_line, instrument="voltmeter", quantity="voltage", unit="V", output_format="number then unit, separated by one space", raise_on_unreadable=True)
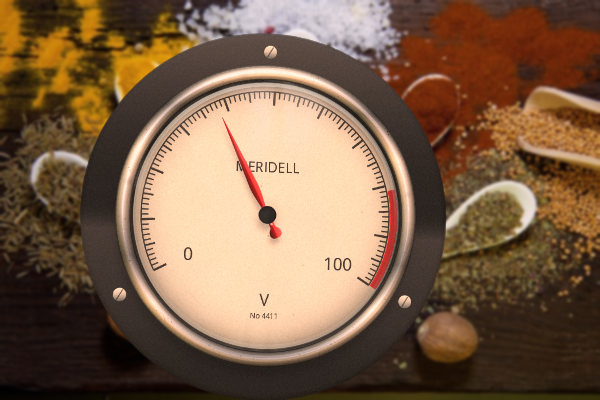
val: 38 V
